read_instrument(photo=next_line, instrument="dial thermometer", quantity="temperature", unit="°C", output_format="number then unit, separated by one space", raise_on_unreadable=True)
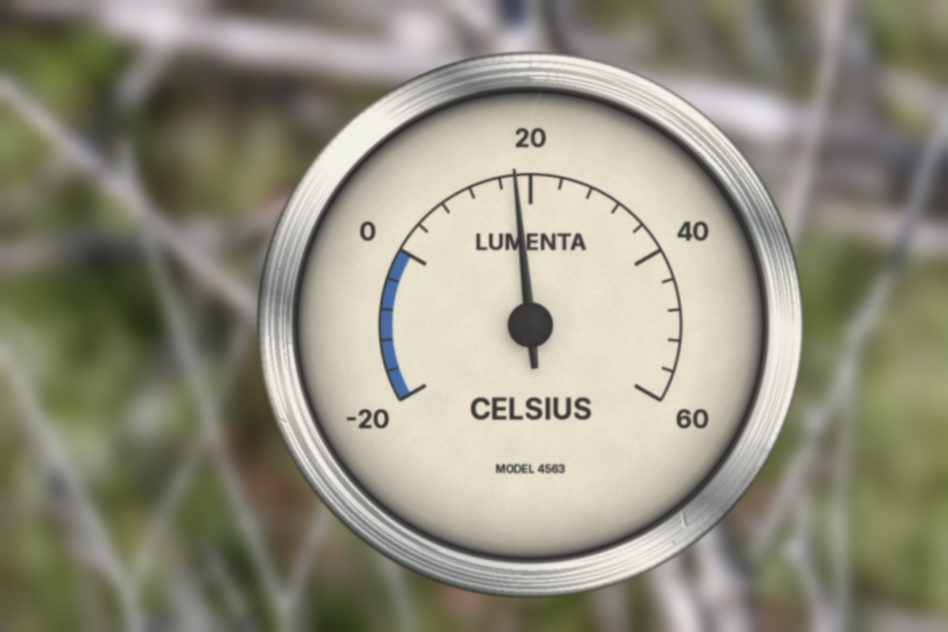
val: 18 °C
